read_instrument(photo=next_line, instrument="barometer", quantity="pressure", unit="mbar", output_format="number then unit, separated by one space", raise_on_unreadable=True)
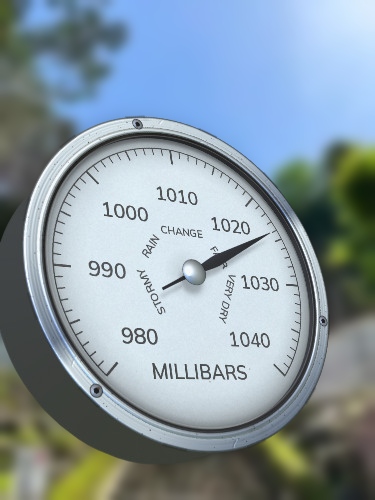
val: 1024 mbar
